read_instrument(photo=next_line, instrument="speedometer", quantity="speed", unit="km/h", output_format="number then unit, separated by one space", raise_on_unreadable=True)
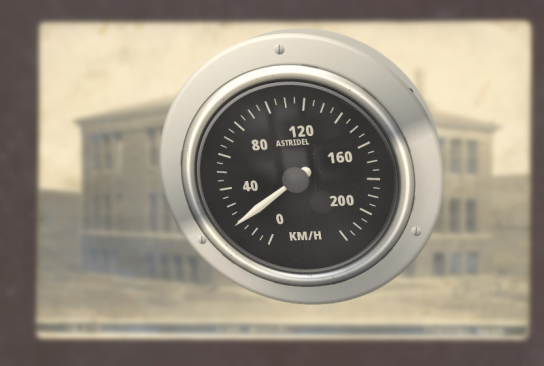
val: 20 km/h
